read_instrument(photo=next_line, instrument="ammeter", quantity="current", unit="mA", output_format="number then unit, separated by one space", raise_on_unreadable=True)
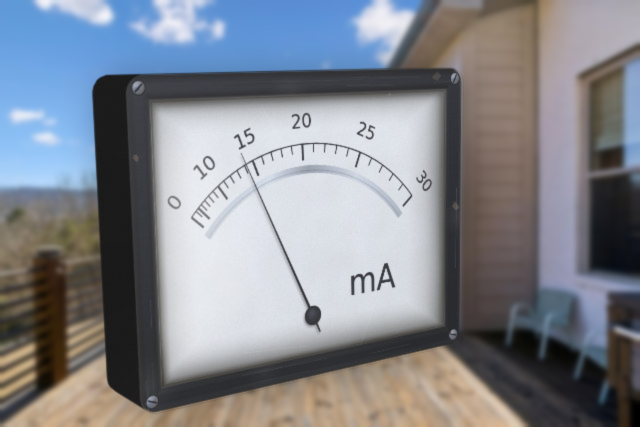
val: 14 mA
